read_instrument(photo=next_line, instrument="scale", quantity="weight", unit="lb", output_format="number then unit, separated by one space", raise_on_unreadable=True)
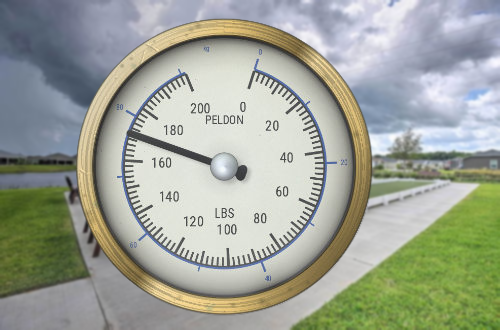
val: 170 lb
